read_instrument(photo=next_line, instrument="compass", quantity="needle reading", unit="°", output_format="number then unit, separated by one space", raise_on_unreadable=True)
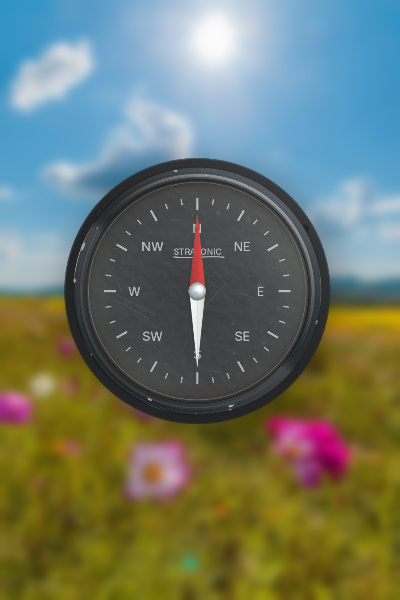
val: 0 °
